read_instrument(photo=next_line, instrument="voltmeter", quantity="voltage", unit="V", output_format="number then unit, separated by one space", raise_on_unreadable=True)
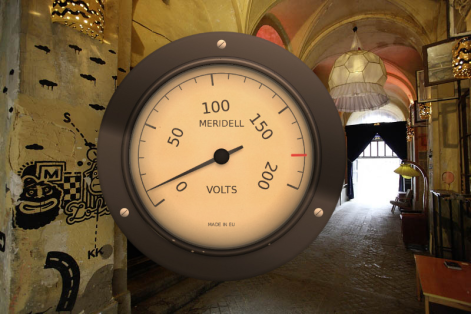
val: 10 V
